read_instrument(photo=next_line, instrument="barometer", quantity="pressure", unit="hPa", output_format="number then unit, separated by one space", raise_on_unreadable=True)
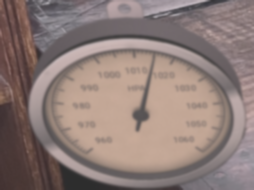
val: 1015 hPa
